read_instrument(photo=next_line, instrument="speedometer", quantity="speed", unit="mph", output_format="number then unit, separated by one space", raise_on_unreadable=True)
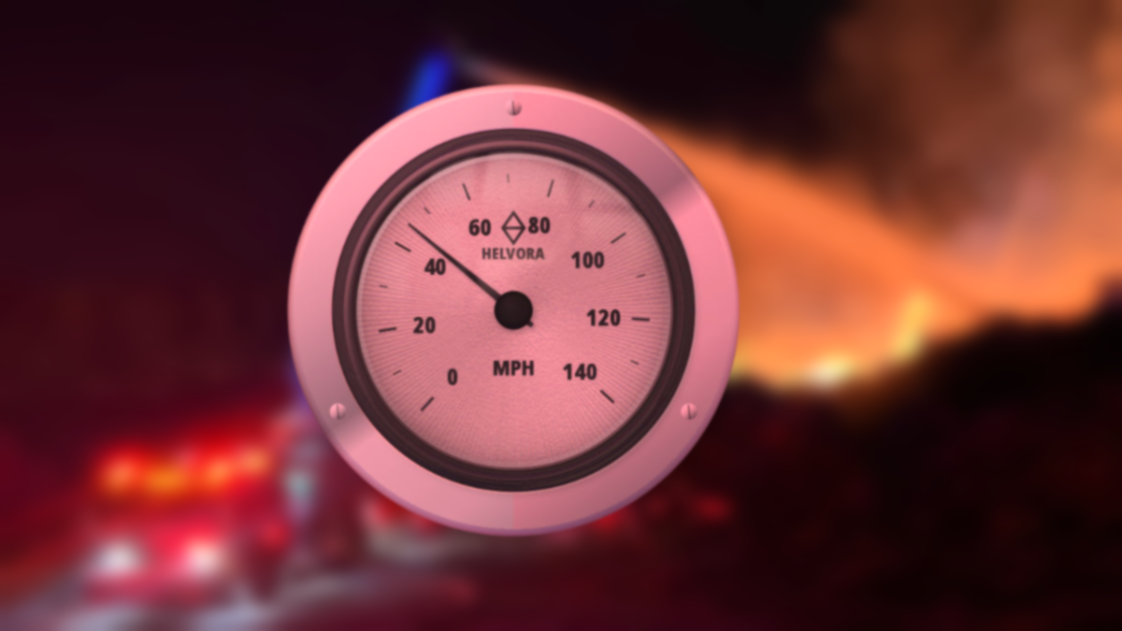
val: 45 mph
